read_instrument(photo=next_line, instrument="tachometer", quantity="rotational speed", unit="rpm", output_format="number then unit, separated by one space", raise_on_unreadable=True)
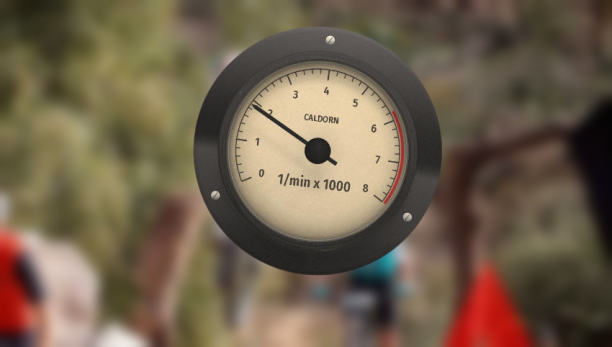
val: 1900 rpm
